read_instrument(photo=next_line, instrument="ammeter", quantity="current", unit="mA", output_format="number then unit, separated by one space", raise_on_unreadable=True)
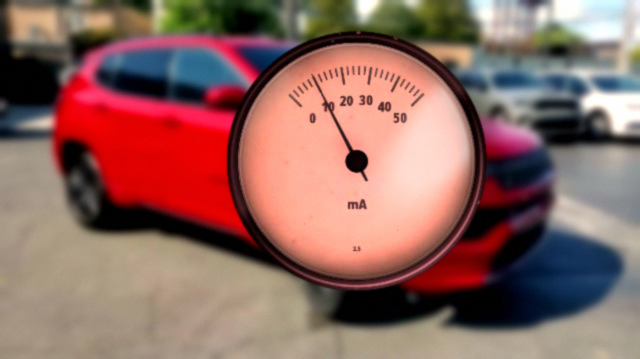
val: 10 mA
